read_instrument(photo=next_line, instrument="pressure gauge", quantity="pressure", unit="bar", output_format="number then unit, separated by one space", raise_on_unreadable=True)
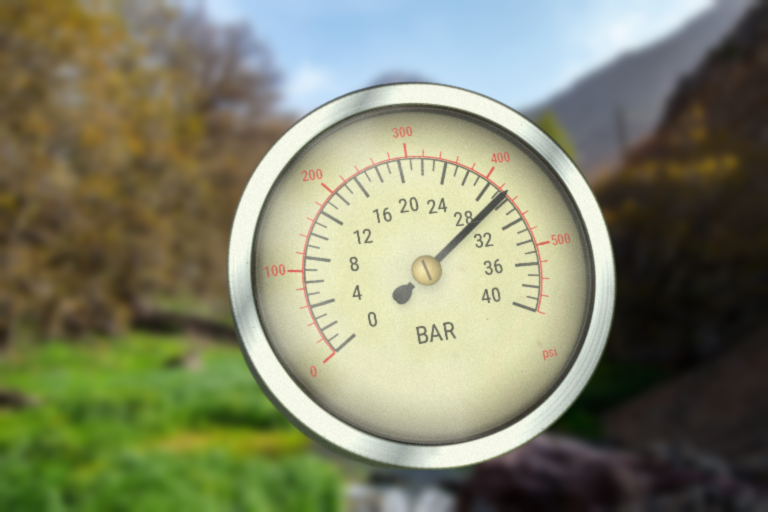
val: 29.5 bar
